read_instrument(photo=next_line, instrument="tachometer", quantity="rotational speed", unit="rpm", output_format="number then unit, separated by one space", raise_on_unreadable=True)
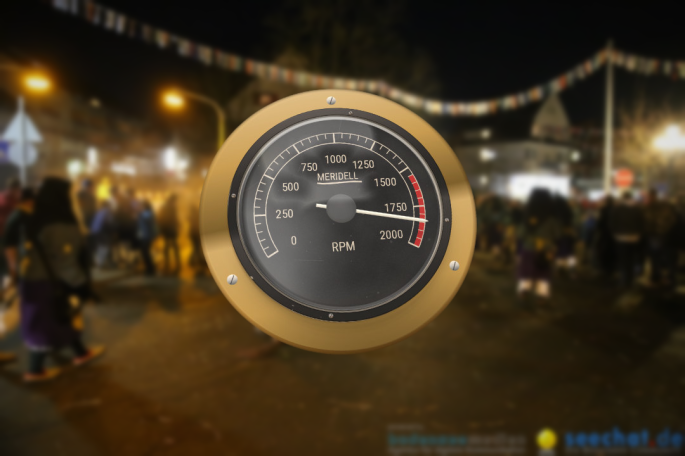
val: 1850 rpm
